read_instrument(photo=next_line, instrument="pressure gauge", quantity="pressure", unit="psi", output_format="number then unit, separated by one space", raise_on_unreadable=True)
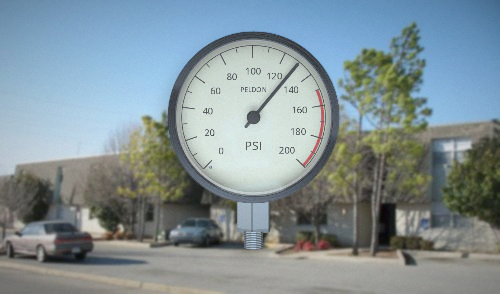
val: 130 psi
